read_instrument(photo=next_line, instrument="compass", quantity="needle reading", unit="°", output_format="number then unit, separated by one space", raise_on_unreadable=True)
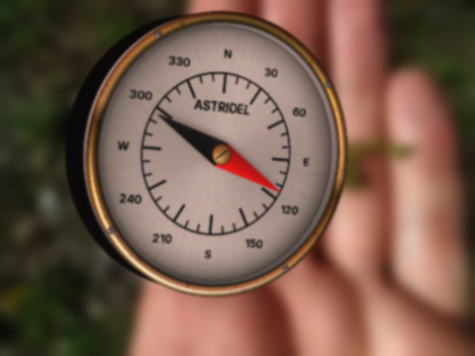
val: 115 °
